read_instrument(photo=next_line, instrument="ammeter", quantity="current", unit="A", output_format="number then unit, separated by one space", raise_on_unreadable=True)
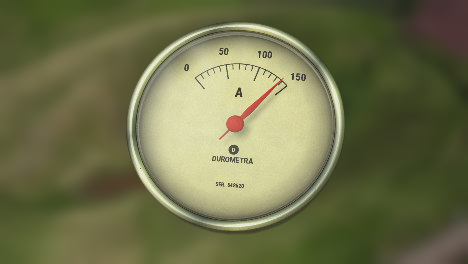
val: 140 A
